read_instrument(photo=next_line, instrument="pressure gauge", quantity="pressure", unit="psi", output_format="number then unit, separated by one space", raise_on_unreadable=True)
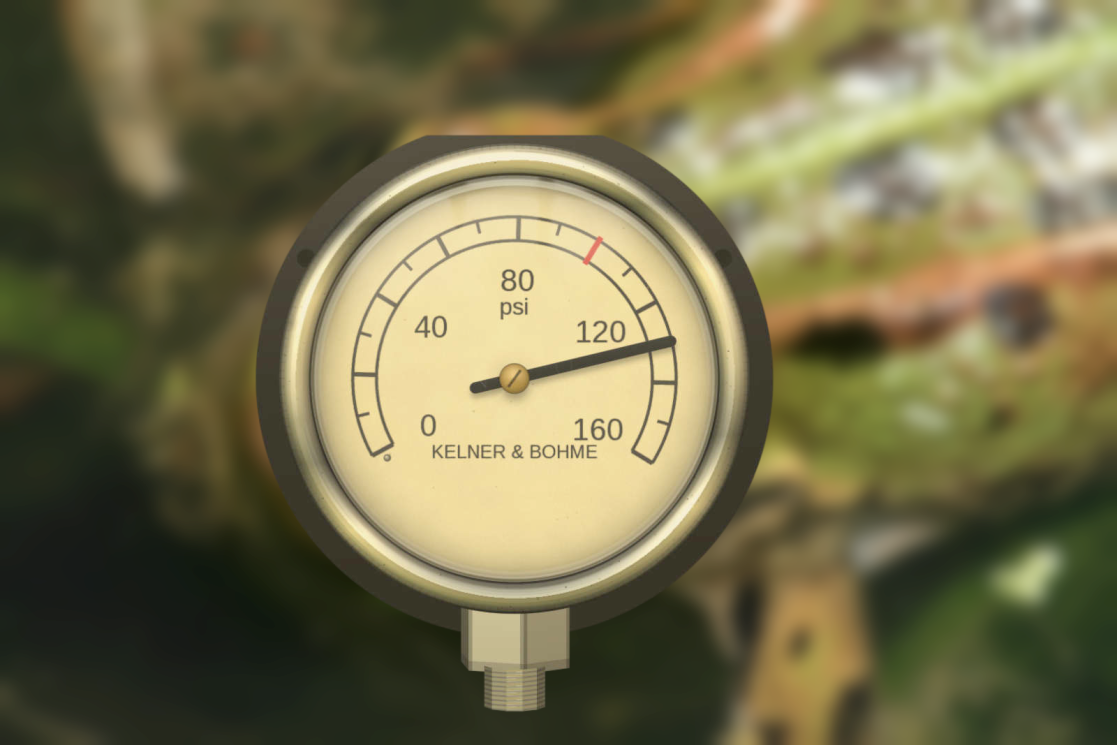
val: 130 psi
